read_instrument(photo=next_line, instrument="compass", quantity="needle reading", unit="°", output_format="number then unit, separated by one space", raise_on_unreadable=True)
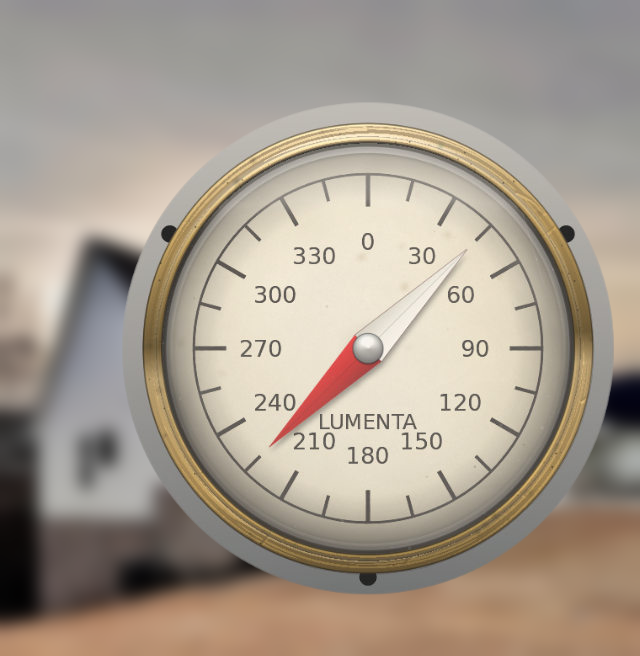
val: 225 °
